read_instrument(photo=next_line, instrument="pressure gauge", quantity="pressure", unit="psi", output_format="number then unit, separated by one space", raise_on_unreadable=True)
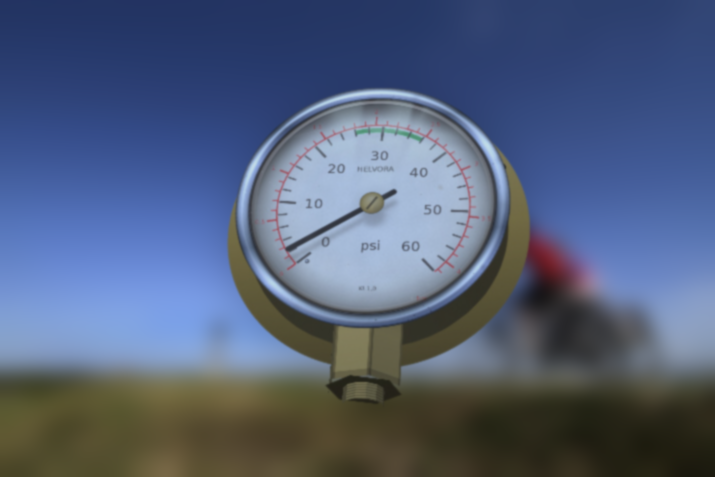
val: 2 psi
